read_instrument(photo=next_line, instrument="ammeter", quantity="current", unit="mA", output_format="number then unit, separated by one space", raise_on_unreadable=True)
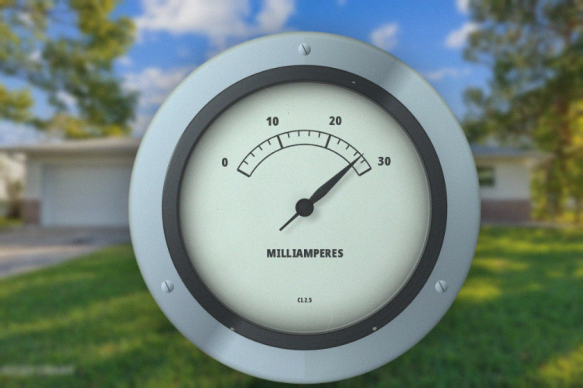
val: 27 mA
